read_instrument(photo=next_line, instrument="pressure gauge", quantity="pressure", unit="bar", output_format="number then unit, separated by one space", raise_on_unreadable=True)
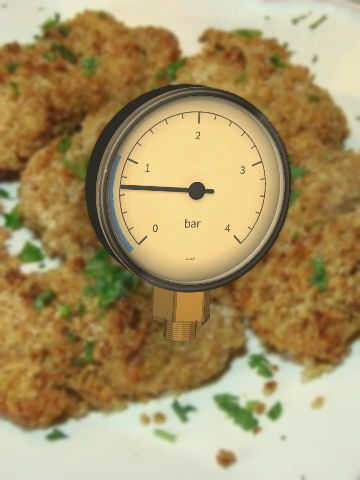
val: 0.7 bar
